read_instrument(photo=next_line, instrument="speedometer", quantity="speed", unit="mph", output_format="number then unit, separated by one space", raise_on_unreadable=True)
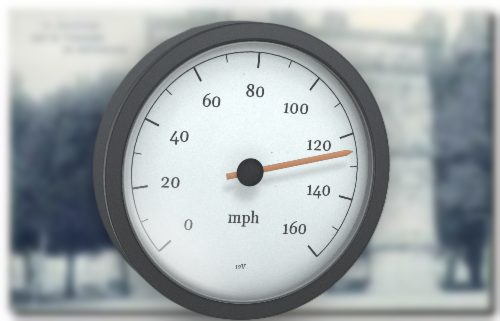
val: 125 mph
